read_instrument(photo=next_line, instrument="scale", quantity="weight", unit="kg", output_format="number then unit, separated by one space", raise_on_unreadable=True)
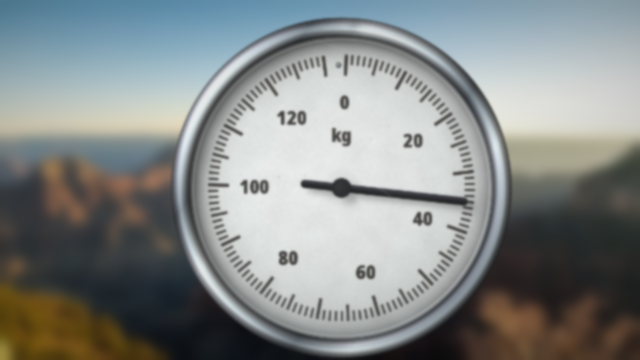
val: 35 kg
